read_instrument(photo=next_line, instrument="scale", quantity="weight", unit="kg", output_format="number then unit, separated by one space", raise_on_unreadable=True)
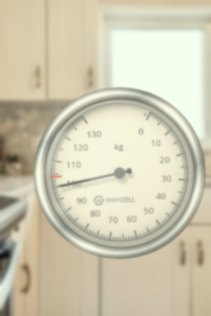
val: 100 kg
